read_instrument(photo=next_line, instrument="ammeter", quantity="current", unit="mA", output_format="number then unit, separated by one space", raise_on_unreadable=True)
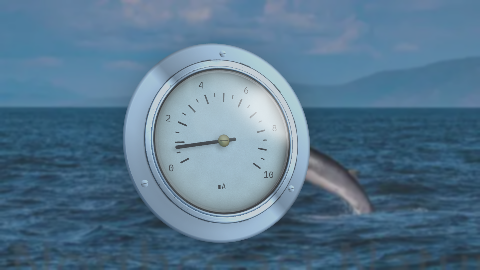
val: 0.75 mA
